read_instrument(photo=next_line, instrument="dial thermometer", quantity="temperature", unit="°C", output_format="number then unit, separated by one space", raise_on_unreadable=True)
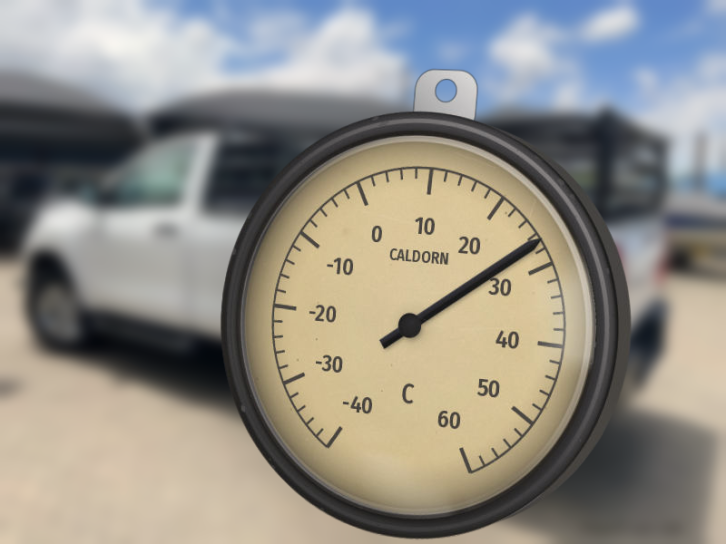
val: 27 °C
